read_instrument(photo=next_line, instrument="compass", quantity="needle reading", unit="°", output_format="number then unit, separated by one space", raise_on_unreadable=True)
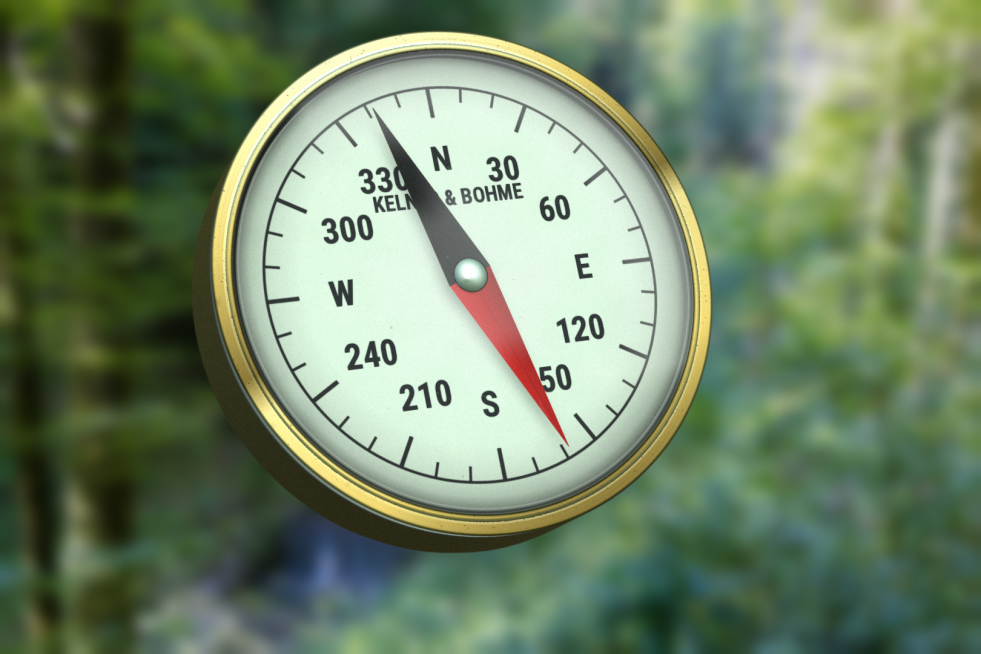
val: 160 °
